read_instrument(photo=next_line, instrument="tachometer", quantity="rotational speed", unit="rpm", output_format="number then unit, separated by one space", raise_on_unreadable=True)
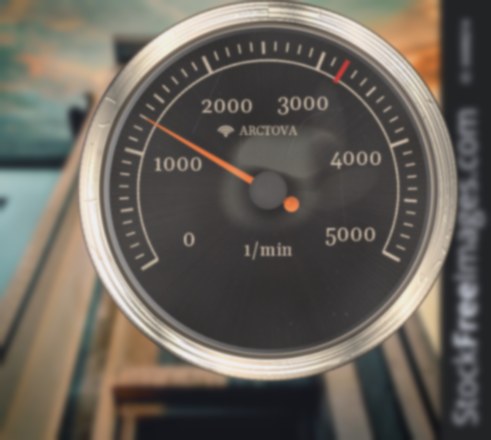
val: 1300 rpm
